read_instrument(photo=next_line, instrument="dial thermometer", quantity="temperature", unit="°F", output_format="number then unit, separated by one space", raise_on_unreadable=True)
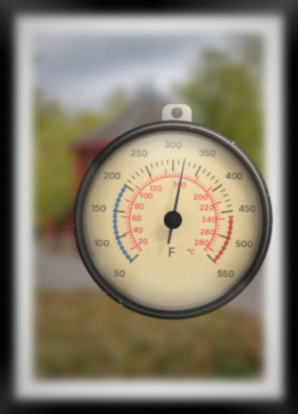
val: 320 °F
